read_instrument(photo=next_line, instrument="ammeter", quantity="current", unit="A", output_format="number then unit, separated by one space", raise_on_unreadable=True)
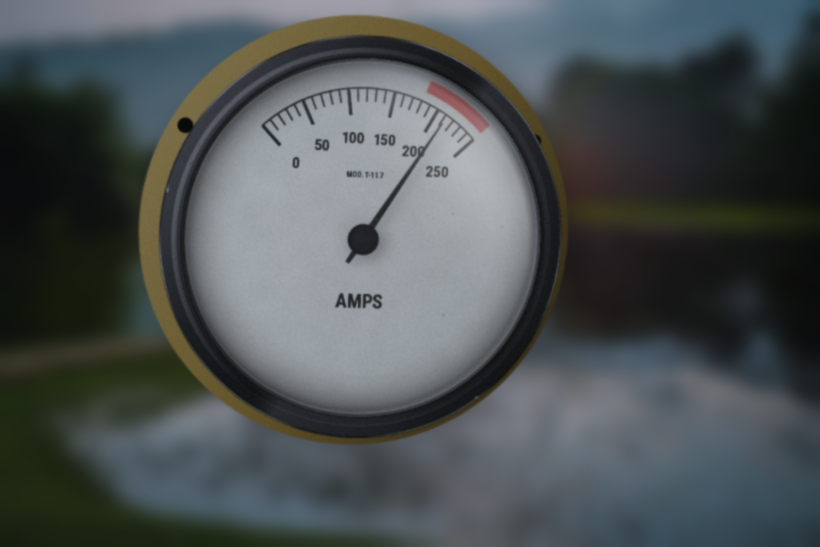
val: 210 A
